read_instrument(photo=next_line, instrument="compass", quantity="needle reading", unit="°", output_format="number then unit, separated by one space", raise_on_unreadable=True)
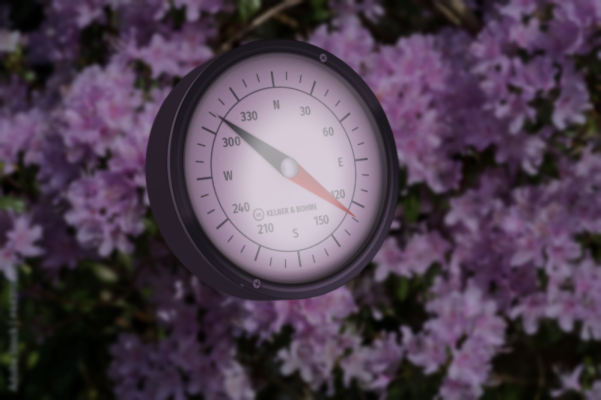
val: 130 °
